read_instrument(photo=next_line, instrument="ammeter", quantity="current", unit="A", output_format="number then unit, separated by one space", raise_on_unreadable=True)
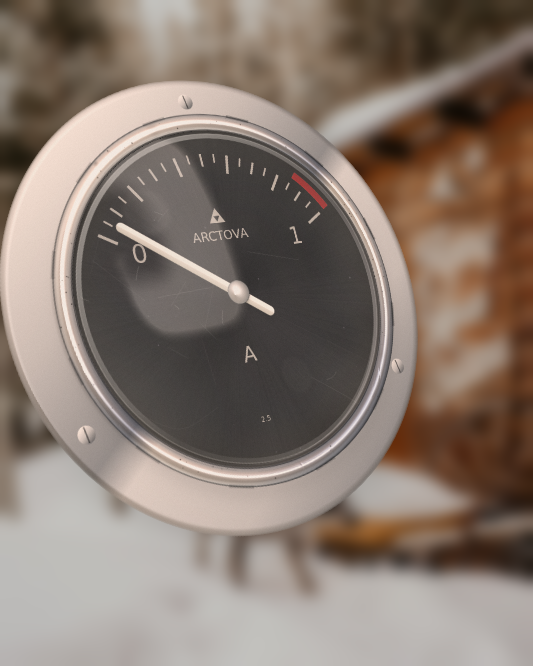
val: 0.05 A
